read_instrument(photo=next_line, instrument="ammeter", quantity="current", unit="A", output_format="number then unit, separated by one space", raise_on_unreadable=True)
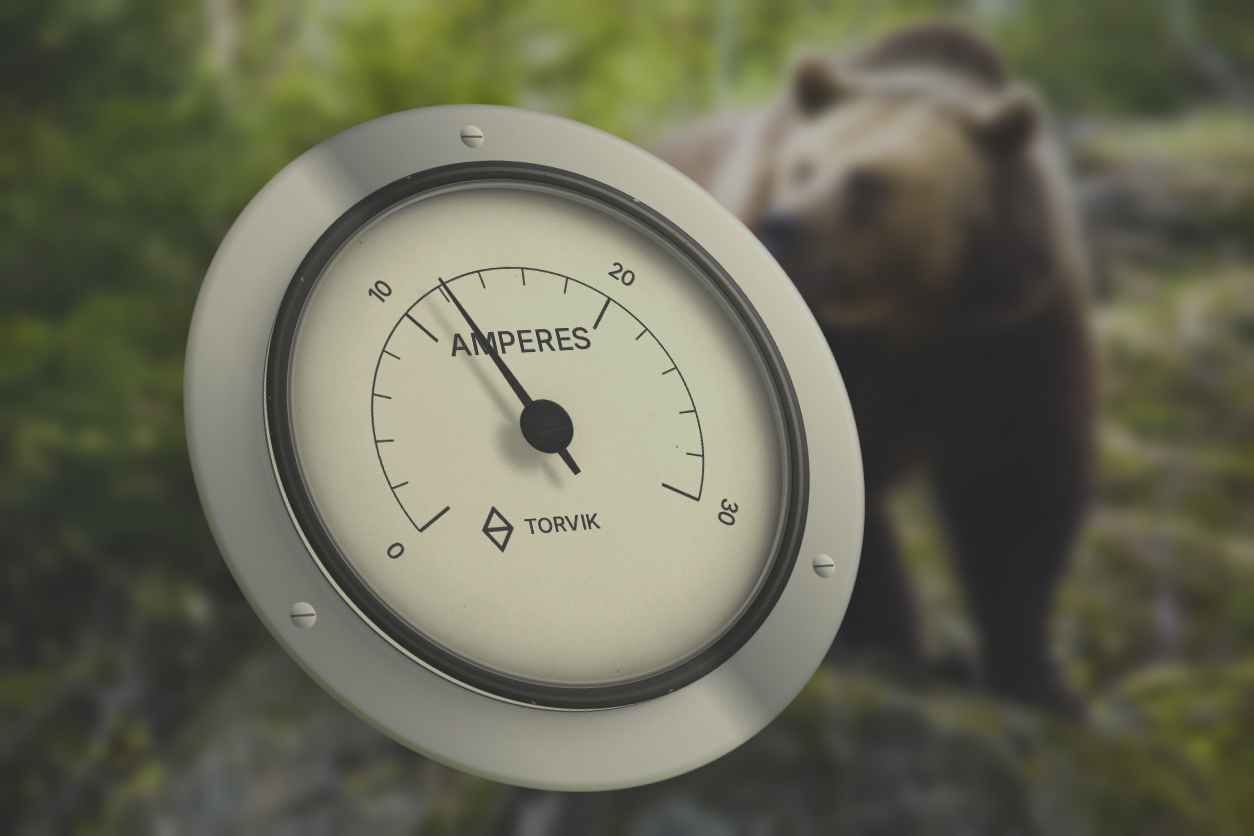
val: 12 A
